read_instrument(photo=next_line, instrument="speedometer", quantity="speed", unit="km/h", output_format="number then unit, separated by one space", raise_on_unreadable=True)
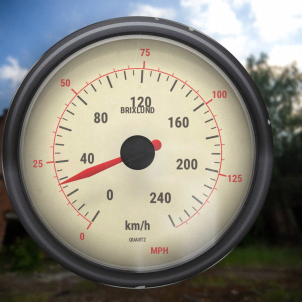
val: 27.5 km/h
